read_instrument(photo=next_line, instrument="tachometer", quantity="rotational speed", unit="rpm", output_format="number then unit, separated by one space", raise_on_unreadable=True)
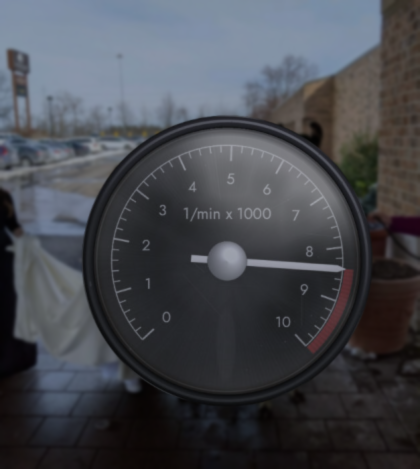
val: 8400 rpm
